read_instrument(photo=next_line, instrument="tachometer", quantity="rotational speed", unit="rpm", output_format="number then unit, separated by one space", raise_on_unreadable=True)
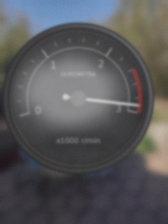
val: 2900 rpm
